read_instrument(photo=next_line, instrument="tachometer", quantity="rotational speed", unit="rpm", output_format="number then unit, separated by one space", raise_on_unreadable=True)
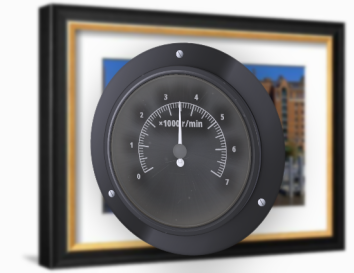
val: 3500 rpm
